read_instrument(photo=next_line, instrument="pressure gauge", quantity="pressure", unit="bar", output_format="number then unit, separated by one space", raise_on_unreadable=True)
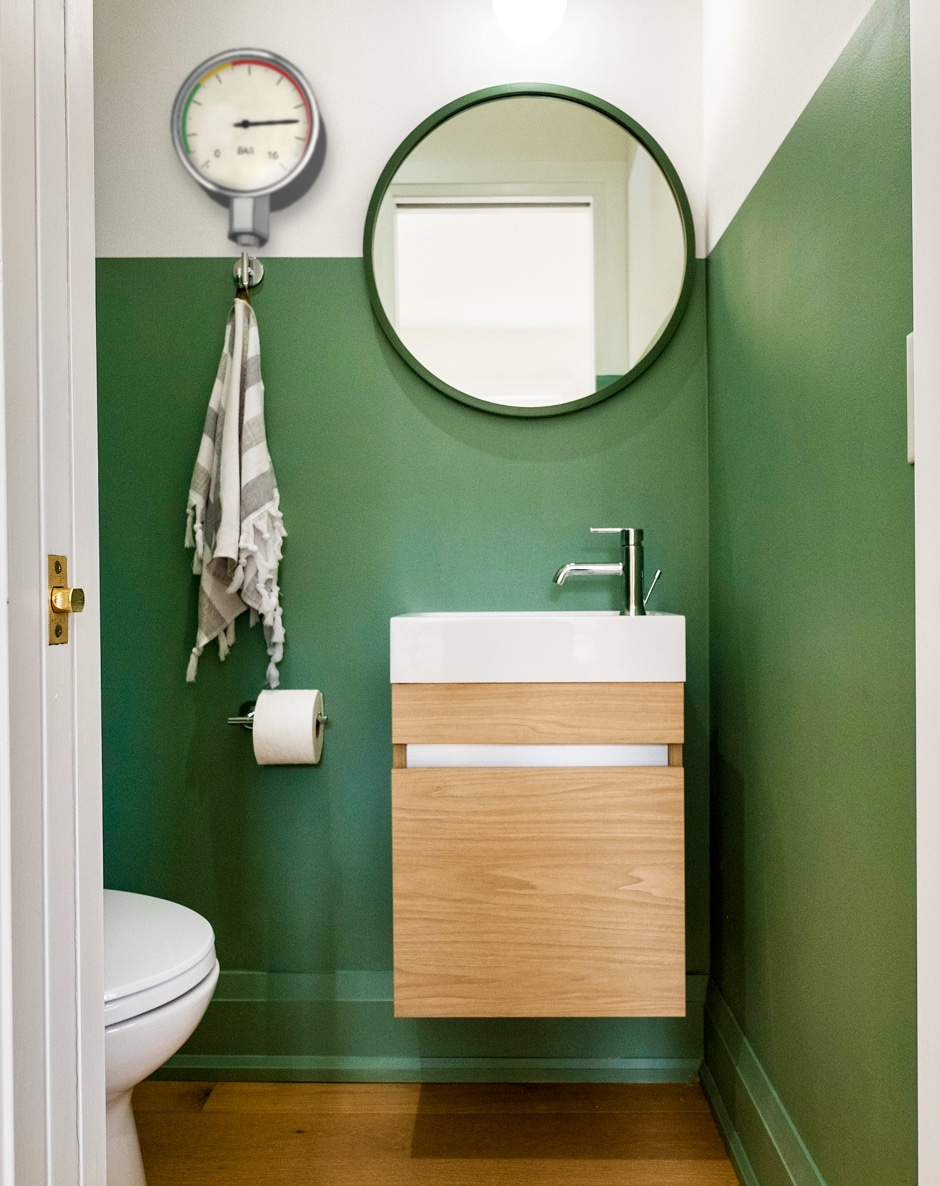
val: 13 bar
